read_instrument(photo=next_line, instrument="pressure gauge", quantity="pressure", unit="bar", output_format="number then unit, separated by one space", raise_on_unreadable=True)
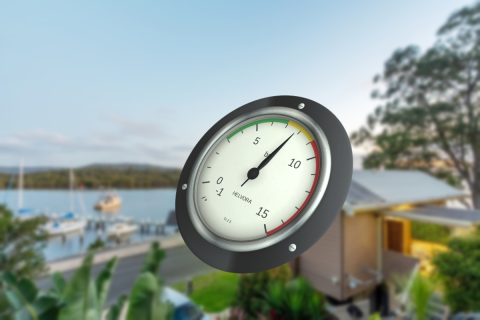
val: 8 bar
